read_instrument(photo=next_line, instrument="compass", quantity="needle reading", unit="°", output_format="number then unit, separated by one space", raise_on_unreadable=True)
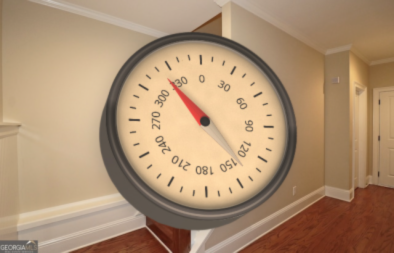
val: 320 °
